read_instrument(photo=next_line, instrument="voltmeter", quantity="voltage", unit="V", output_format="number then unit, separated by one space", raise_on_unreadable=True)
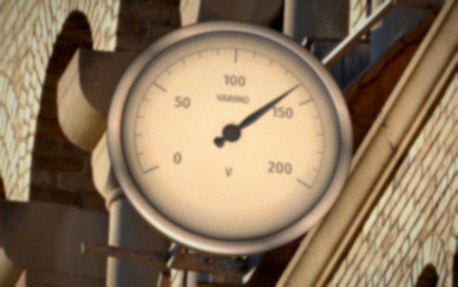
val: 140 V
